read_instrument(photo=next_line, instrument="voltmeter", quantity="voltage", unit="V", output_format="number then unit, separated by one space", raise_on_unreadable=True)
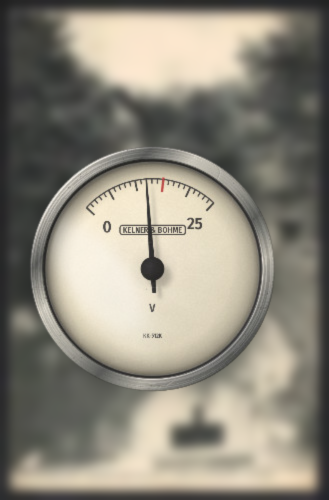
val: 12 V
